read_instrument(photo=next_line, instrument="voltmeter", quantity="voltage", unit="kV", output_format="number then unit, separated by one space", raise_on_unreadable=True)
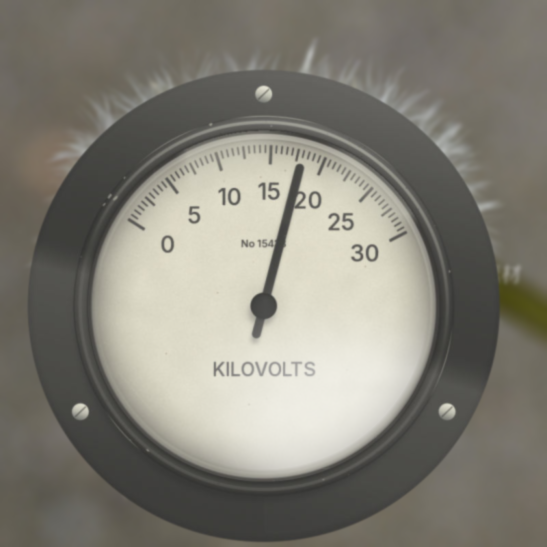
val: 18 kV
